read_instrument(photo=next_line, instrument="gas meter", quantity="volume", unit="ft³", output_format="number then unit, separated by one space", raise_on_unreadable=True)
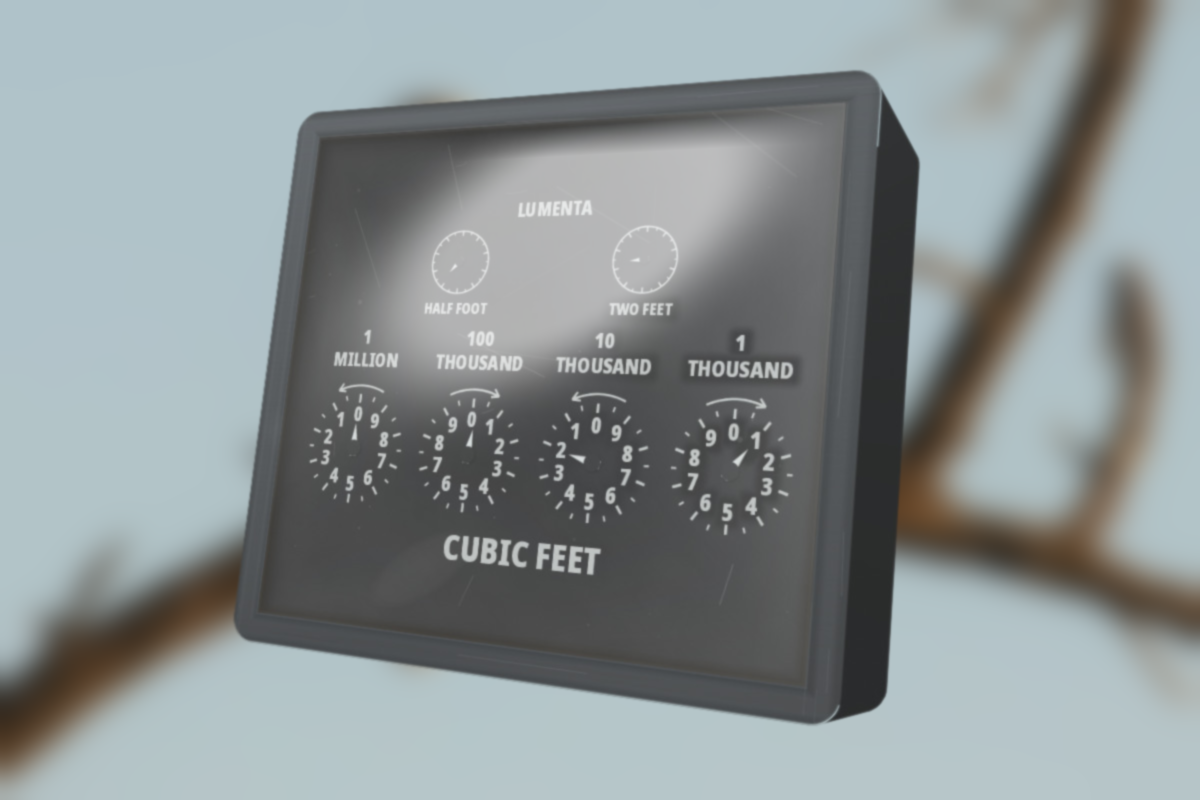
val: 2100 ft³
